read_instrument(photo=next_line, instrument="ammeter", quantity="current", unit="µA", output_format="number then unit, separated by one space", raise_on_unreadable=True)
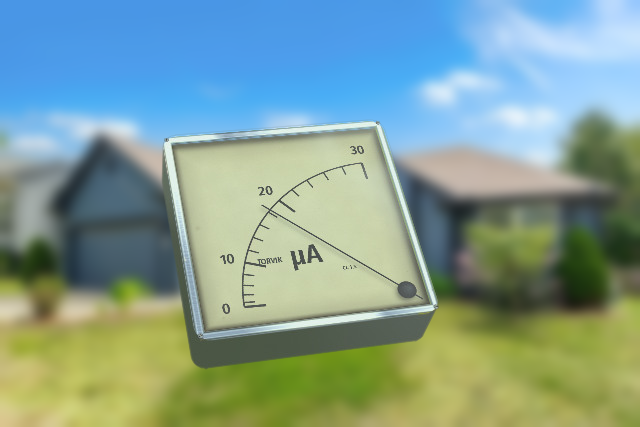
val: 18 µA
